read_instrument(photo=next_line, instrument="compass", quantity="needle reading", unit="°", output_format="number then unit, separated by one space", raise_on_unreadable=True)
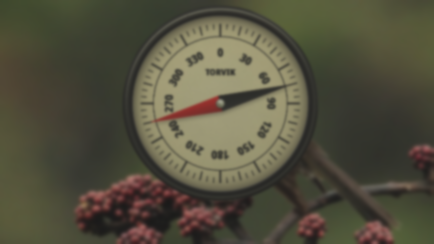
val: 255 °
